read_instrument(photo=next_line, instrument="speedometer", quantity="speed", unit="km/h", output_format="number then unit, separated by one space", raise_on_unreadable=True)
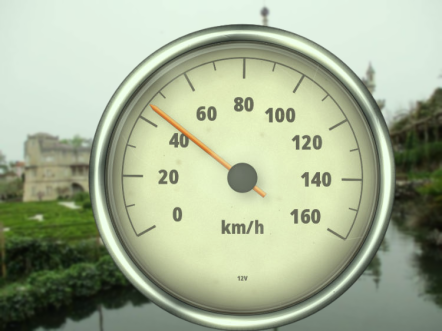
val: 45 km/h
